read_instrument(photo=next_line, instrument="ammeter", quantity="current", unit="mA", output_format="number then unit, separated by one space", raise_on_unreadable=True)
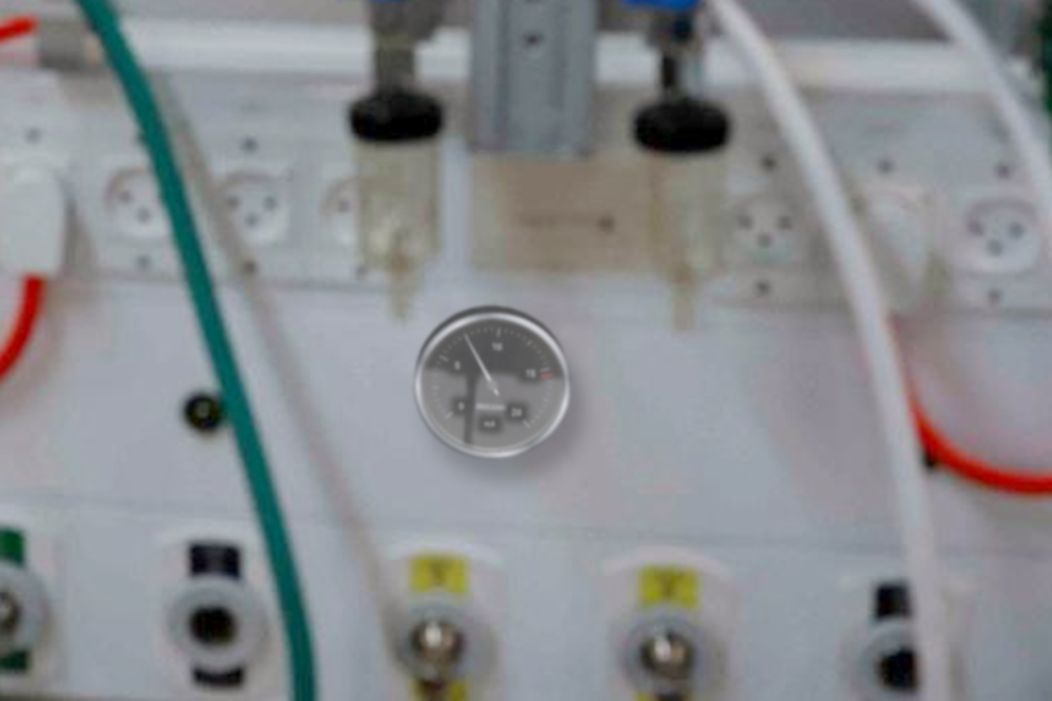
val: 7.5 mA
